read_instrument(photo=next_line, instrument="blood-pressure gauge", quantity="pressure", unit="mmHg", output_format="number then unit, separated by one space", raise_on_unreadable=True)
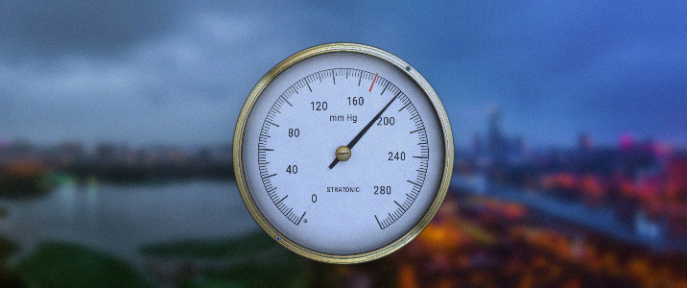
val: 190 mmHg
